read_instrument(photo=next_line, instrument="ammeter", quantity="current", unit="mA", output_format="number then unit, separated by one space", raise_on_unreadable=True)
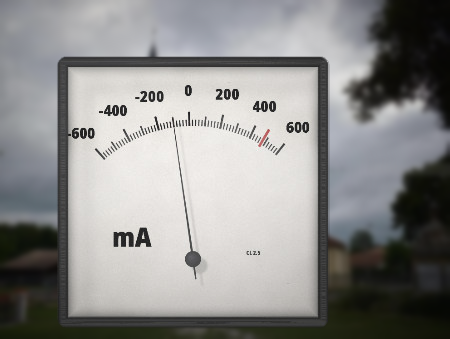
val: -100 mA
